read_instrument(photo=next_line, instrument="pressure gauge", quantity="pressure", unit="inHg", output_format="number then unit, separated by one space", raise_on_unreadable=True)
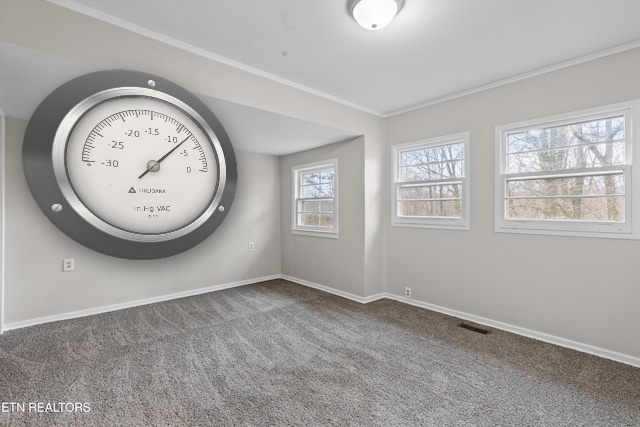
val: -7.5 inHg
